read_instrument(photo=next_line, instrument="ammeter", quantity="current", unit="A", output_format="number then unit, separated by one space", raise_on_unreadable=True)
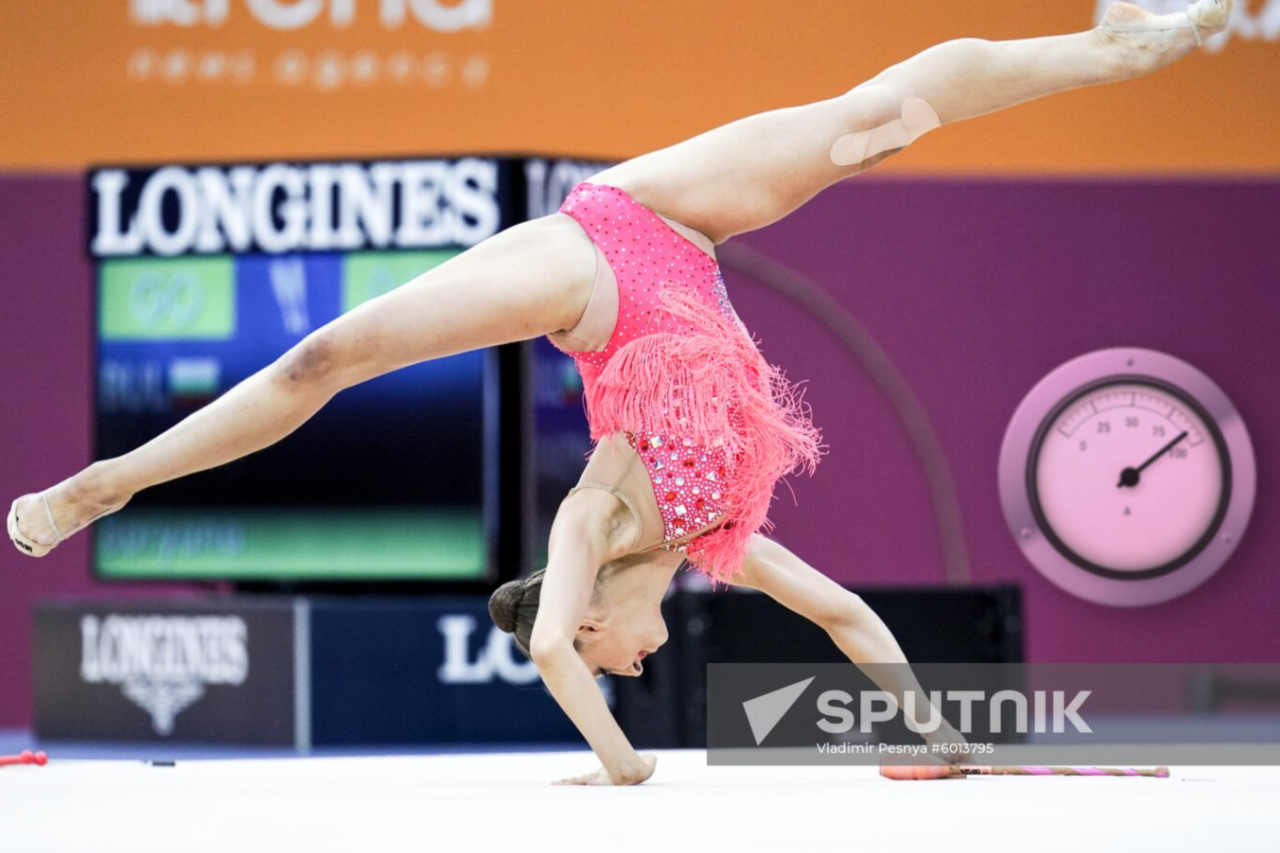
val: 90 A
